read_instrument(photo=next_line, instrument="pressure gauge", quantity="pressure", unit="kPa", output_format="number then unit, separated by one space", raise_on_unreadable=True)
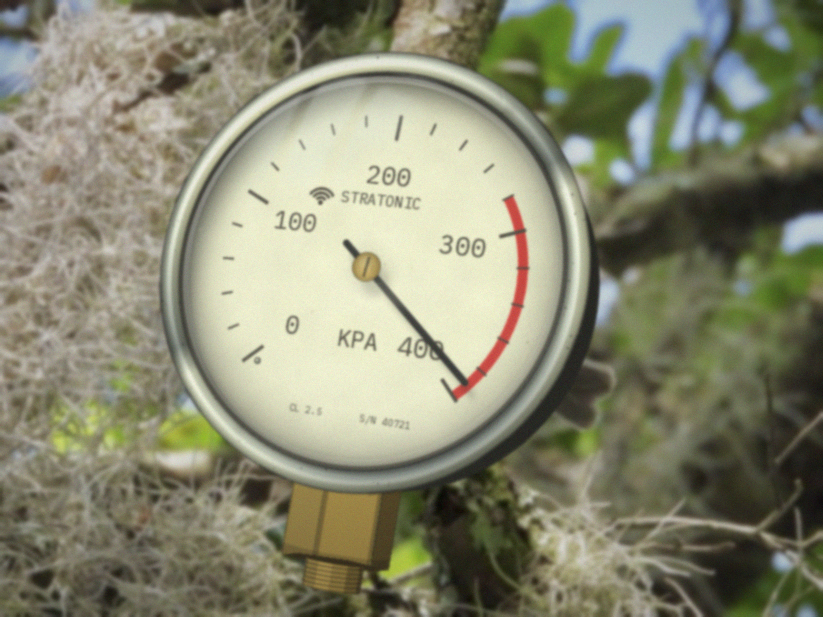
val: 390 kPa
